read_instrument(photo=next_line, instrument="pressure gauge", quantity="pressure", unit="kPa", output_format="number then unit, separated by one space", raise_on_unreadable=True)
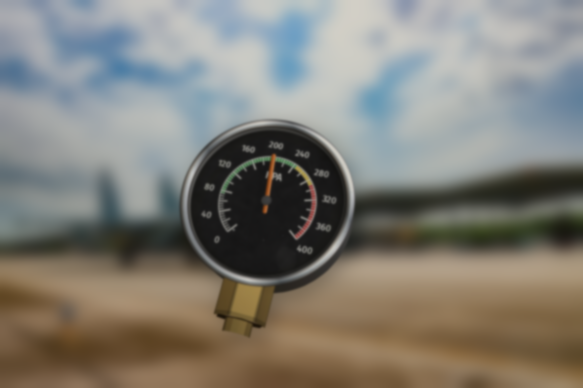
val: 200 kPa
